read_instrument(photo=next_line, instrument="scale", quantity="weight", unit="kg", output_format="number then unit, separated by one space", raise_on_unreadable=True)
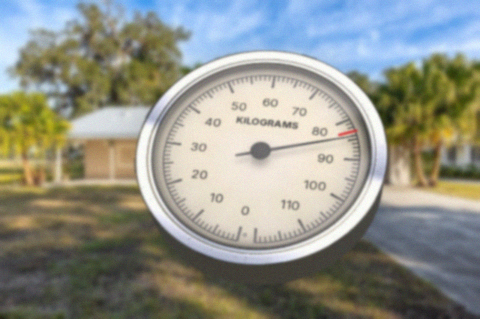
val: 85 kg
